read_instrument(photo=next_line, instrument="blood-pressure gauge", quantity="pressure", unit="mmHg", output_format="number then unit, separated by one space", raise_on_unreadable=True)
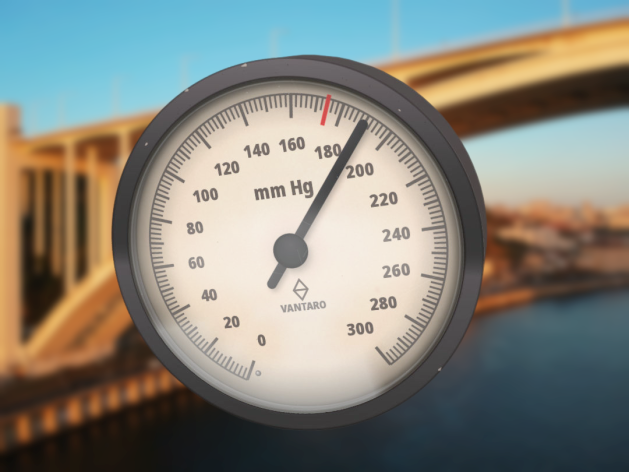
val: 190 mmHg
